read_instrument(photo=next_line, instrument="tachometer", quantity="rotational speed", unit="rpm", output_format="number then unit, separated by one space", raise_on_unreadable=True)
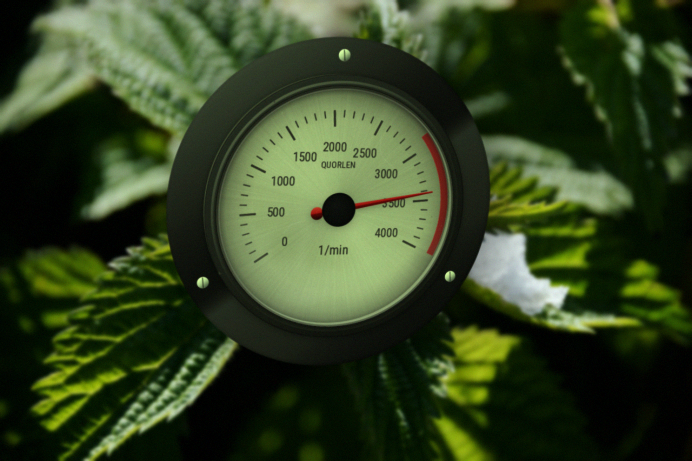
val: 3400 rpm
